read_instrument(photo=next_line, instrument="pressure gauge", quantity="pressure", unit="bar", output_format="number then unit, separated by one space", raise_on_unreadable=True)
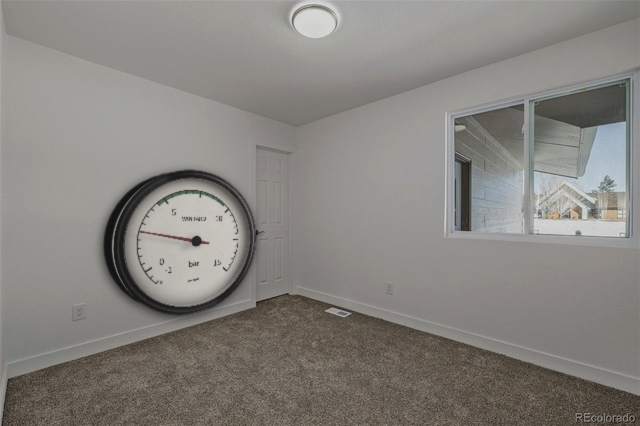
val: 2.5 bar
